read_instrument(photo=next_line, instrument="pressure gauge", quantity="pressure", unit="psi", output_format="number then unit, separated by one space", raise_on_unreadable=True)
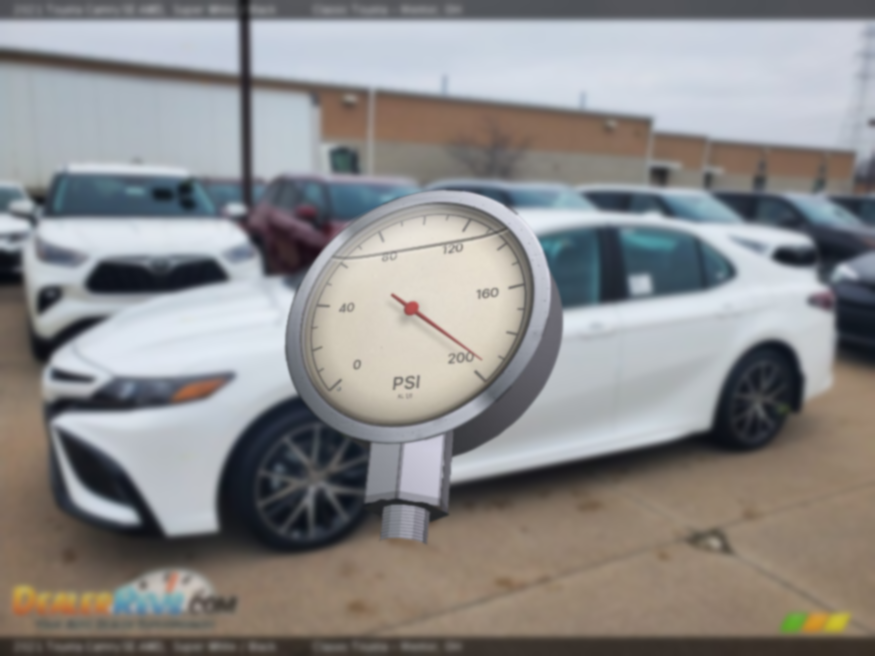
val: 195 psi
